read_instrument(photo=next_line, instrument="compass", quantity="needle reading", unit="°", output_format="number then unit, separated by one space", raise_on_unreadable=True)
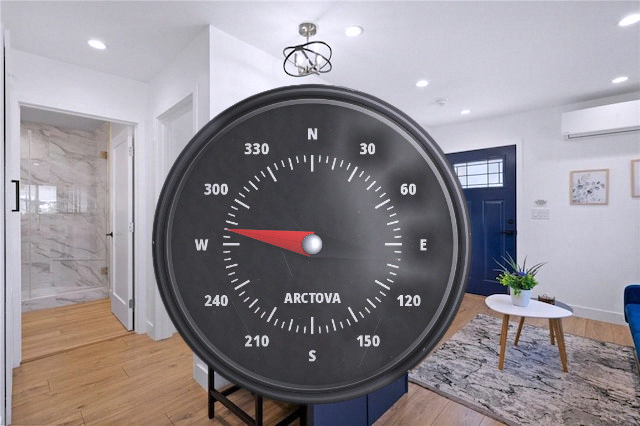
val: 280 °
